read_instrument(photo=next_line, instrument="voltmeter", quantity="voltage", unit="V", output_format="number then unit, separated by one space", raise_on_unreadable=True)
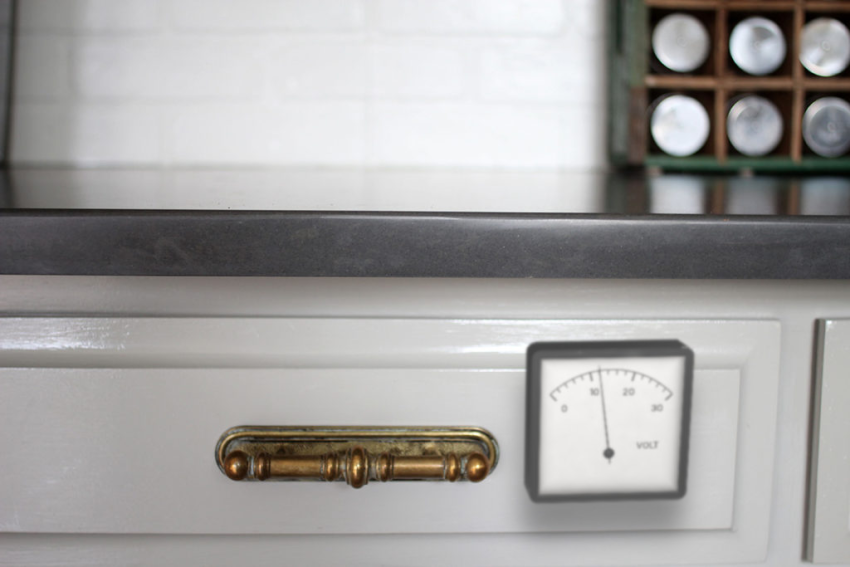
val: 12 V
